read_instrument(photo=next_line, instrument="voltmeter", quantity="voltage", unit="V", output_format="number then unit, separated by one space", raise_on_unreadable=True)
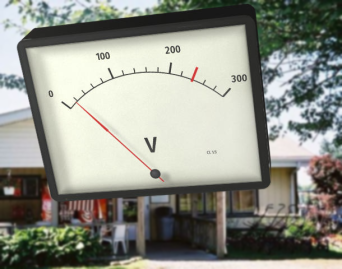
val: 20 V
